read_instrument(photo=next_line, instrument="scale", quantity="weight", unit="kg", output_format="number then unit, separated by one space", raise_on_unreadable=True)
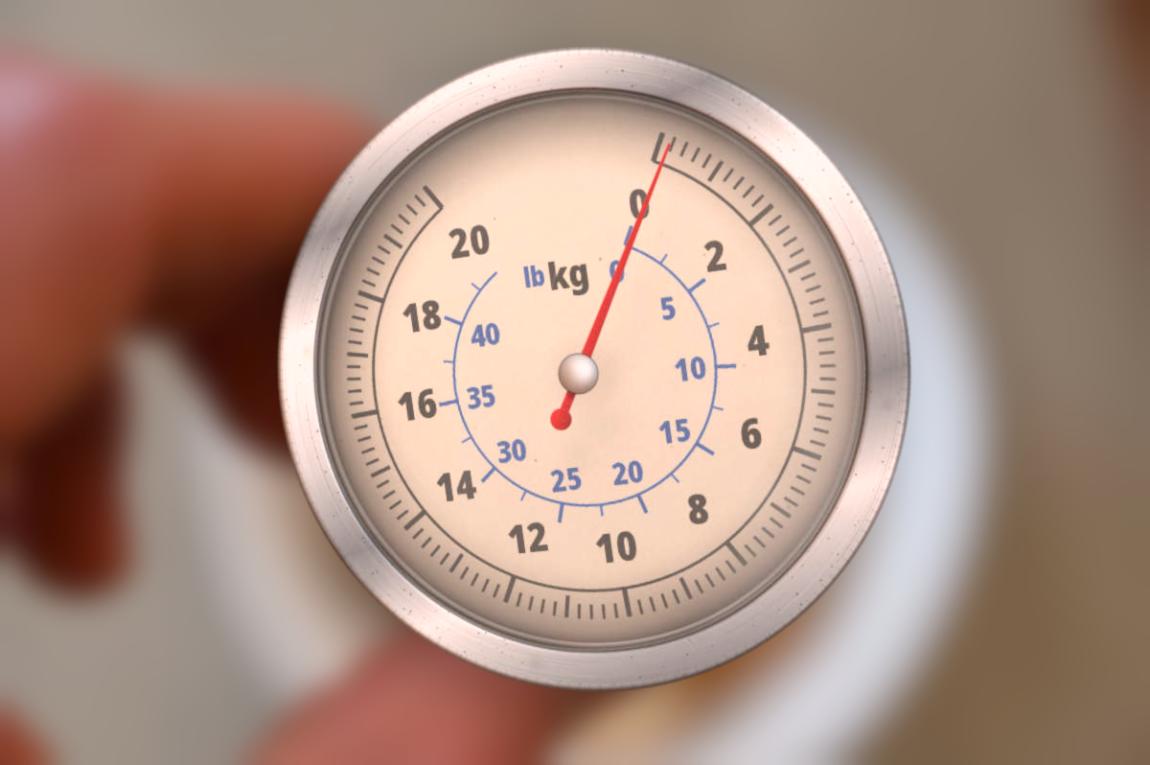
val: 0.2 kg
